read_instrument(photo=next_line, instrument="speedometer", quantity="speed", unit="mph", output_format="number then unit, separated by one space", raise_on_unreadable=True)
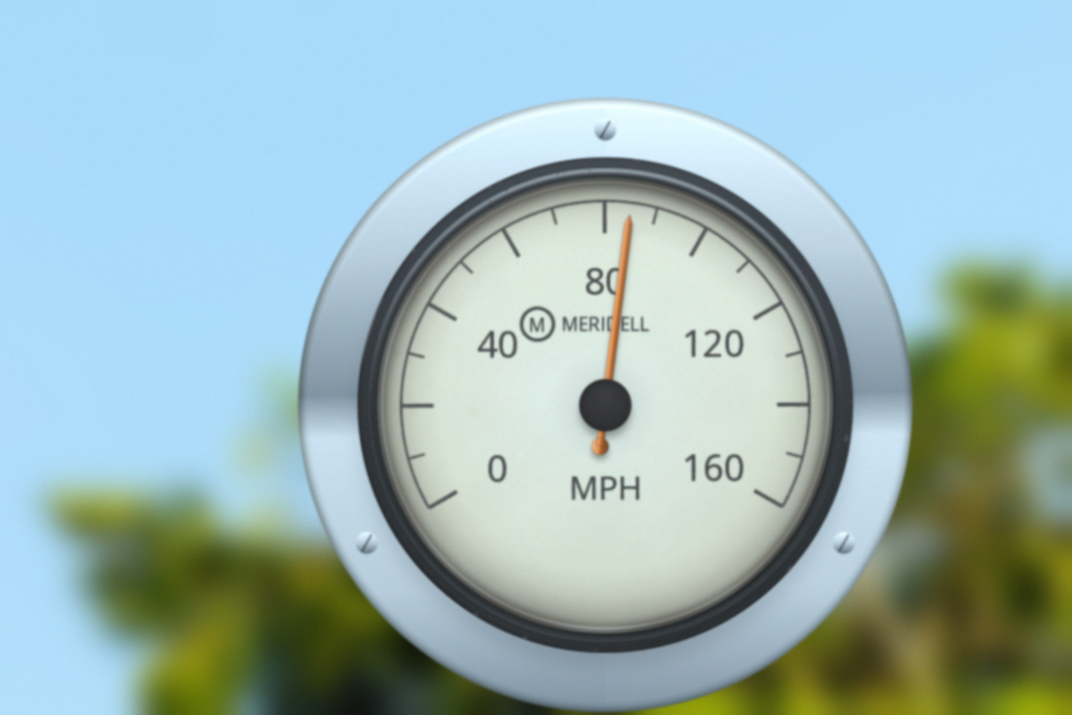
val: 85 mph
